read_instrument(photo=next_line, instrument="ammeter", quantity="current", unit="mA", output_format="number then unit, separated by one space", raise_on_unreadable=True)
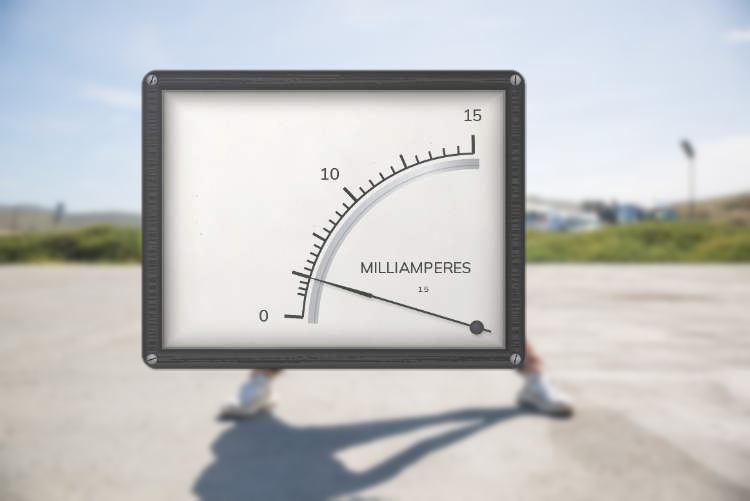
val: 5 mA
